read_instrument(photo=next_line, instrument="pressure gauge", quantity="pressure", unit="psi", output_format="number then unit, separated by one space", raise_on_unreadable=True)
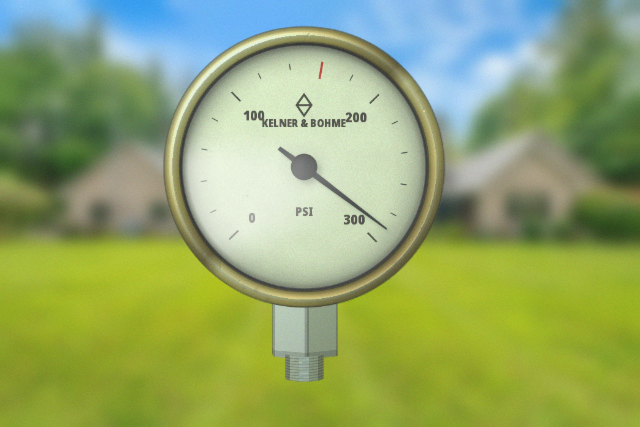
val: 290 psi
